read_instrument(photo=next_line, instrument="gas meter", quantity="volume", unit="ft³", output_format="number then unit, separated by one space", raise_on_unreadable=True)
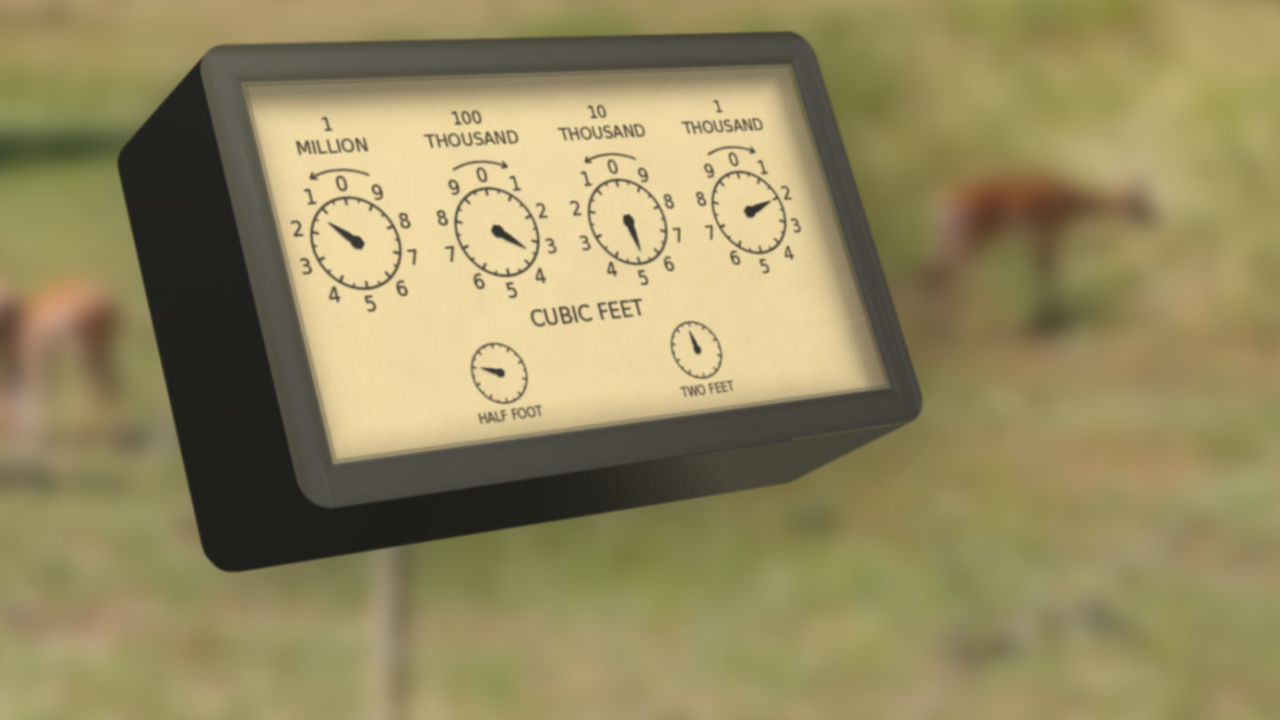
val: 135200 ft³
